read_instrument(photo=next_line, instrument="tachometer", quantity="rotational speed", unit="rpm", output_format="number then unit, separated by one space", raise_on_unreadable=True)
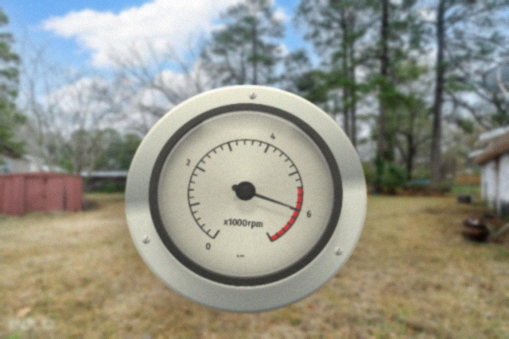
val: 6000 rpm
